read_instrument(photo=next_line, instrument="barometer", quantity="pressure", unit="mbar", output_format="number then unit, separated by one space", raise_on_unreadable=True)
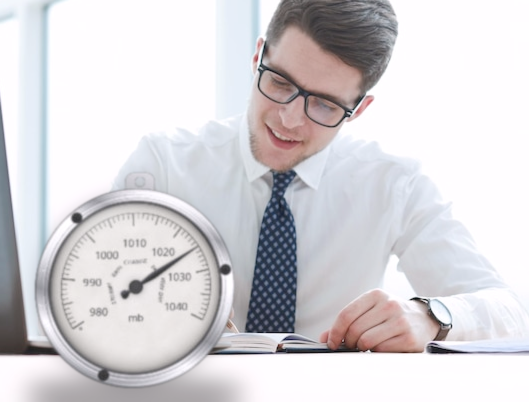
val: 1025 mbar
